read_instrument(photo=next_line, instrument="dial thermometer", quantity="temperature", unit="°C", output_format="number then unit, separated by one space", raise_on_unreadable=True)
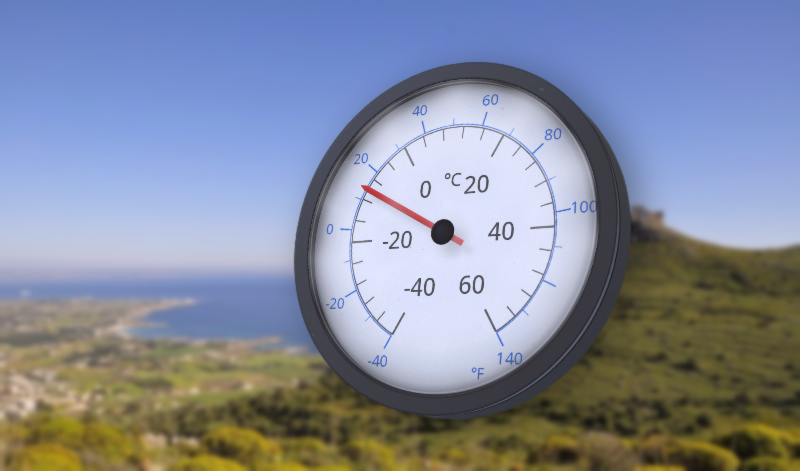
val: -10 °C
